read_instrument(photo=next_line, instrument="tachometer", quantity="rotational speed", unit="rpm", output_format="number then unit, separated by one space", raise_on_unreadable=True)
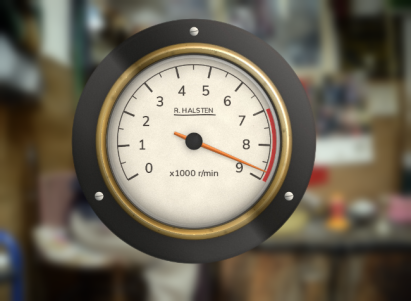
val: 8750 rpm
